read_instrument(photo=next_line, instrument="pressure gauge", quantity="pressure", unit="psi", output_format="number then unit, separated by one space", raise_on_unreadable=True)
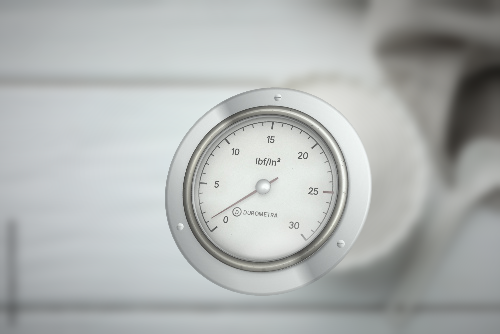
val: 1 psi
